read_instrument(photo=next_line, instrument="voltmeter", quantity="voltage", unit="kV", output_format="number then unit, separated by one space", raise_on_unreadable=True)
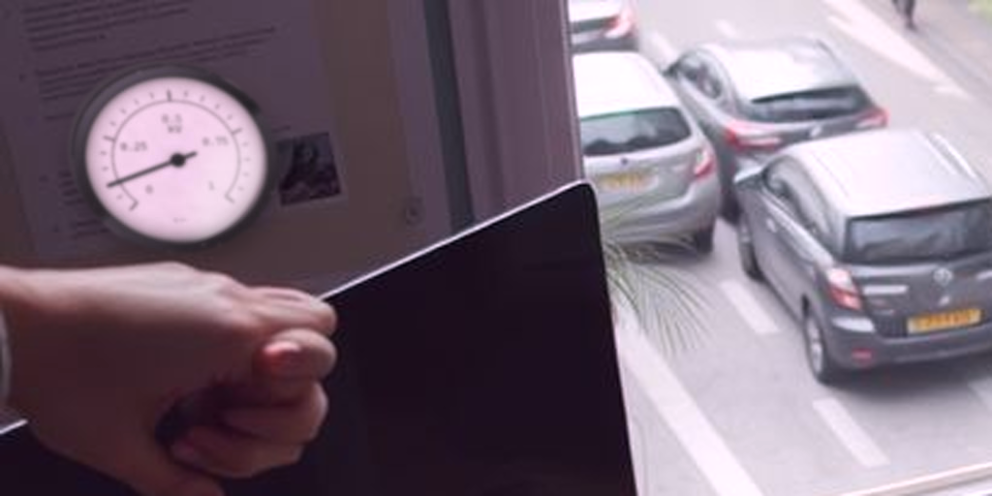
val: 0.1 kV
